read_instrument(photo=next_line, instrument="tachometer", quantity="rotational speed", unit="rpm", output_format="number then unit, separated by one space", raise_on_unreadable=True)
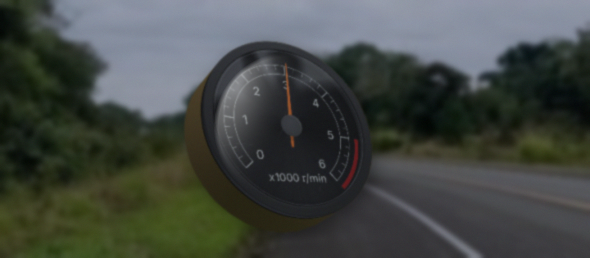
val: 3000 rpm
